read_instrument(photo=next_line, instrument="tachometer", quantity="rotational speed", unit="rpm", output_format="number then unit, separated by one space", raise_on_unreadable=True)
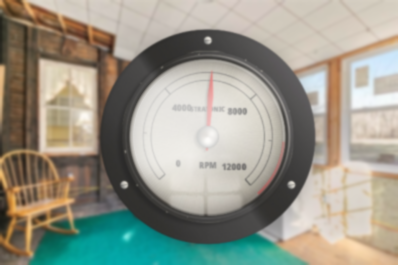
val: 6000 rpm
